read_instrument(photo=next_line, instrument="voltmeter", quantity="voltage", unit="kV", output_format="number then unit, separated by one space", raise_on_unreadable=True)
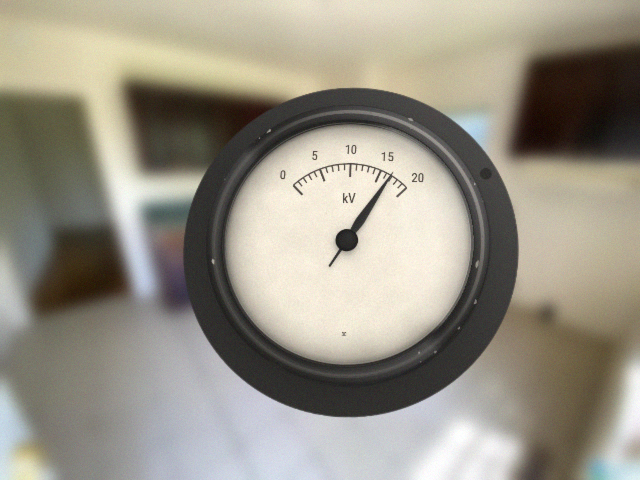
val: 17 kV
